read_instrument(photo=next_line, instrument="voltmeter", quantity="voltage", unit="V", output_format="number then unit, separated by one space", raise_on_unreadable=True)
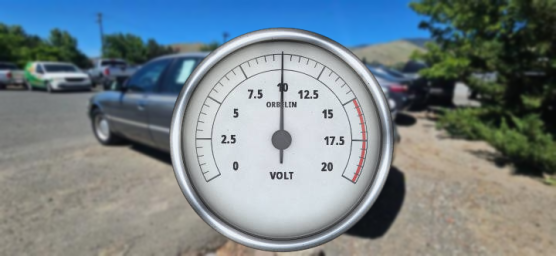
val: 10 V
